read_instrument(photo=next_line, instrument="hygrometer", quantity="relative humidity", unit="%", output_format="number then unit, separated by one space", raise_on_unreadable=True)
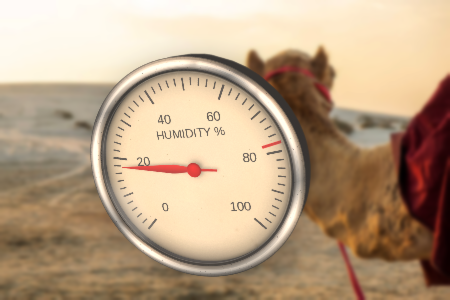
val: 18 %
